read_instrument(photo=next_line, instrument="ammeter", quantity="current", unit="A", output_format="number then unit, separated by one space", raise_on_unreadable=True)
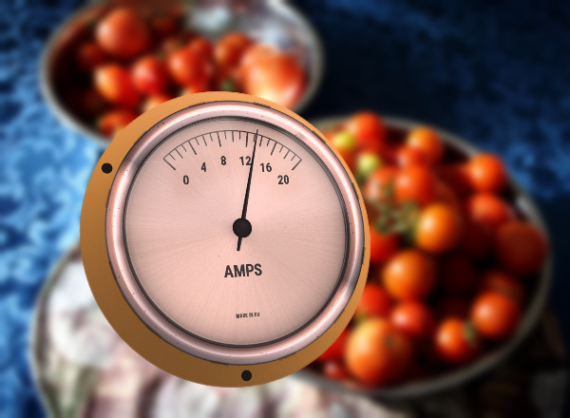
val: 13 A
